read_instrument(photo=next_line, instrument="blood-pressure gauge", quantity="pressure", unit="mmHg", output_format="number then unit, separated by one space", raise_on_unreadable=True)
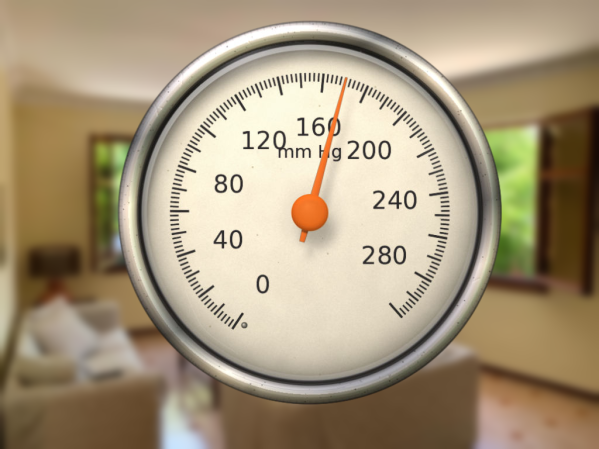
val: 170 mmHg
